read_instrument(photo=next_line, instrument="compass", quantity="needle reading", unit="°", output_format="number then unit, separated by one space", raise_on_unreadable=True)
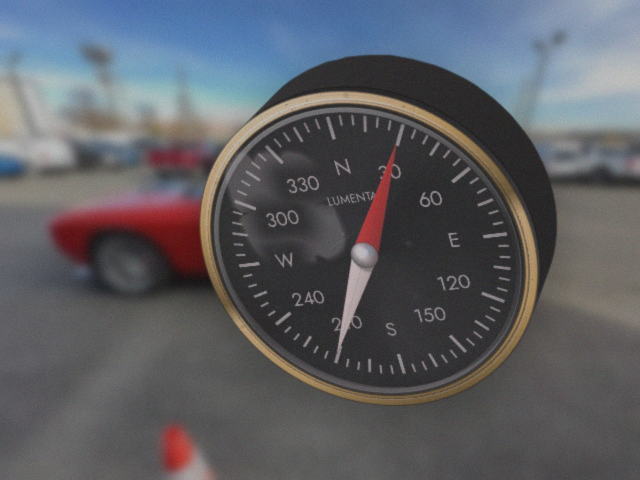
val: 30 °
